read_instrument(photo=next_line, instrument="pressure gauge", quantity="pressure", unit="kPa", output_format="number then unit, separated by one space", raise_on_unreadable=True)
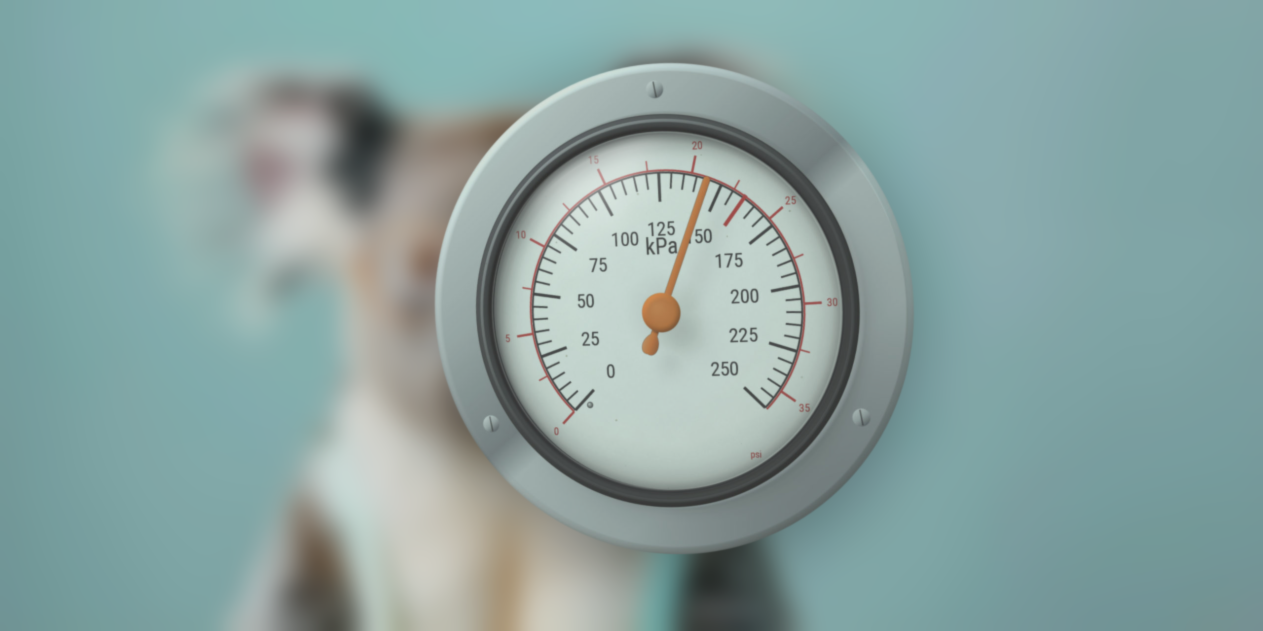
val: 145 kPa
